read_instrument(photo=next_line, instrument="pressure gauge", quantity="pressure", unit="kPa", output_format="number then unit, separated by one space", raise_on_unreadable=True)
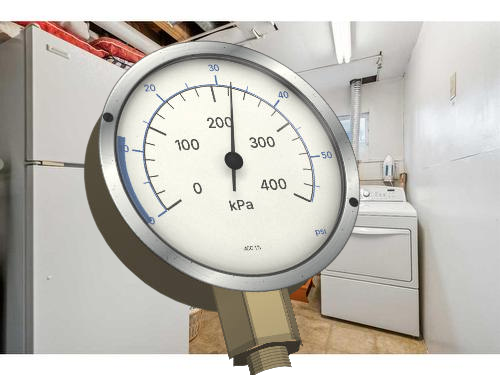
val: 220 kPa
